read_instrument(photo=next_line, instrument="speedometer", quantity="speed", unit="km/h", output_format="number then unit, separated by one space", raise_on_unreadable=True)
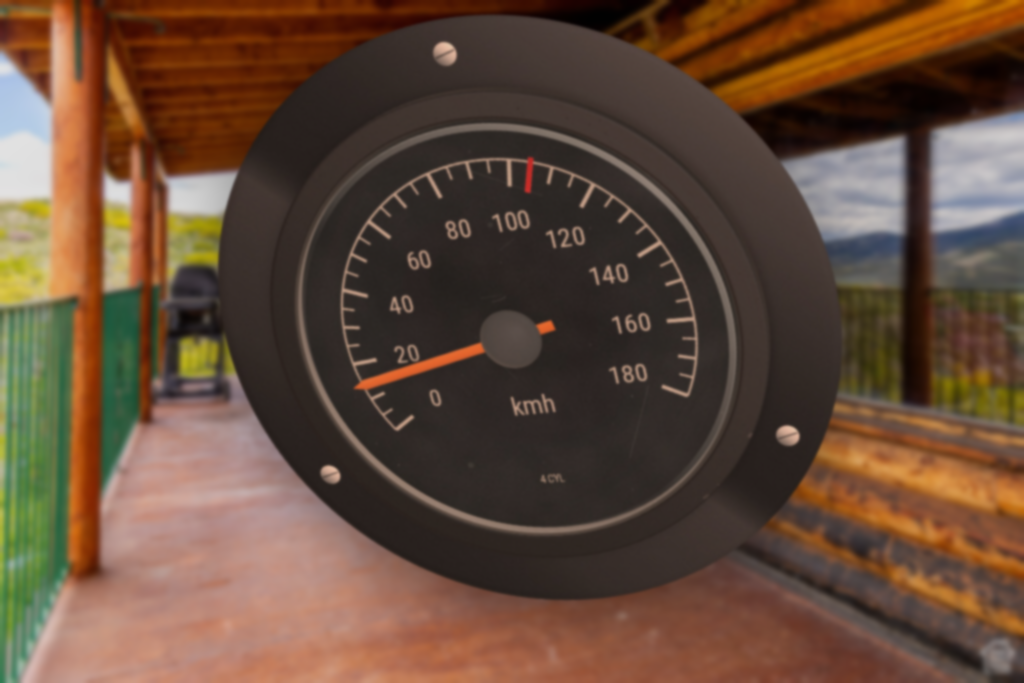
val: 15 km/h
